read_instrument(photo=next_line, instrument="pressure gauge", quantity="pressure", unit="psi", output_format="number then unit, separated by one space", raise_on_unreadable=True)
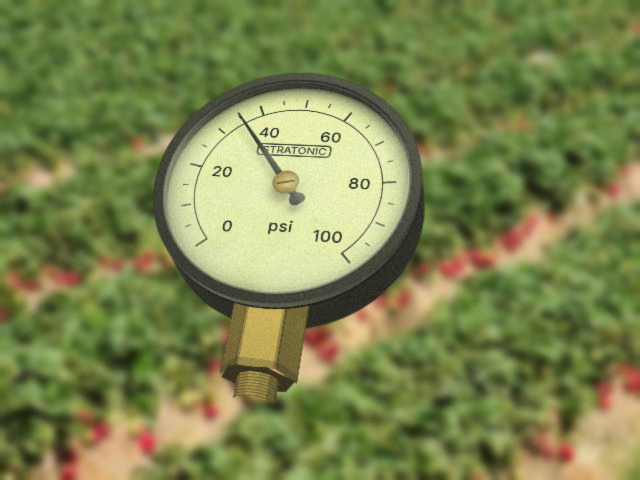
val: 35 psi
